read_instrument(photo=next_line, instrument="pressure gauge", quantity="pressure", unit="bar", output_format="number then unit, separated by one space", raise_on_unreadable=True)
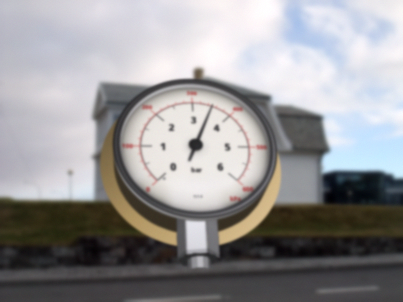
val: 3.5 bar
